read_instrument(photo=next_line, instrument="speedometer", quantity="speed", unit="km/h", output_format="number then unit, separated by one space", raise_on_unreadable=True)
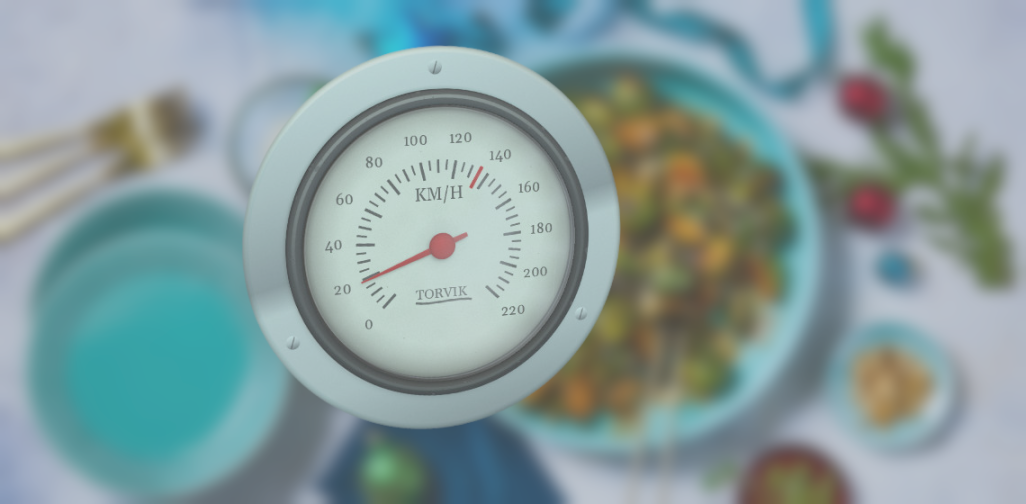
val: 20 km/h
